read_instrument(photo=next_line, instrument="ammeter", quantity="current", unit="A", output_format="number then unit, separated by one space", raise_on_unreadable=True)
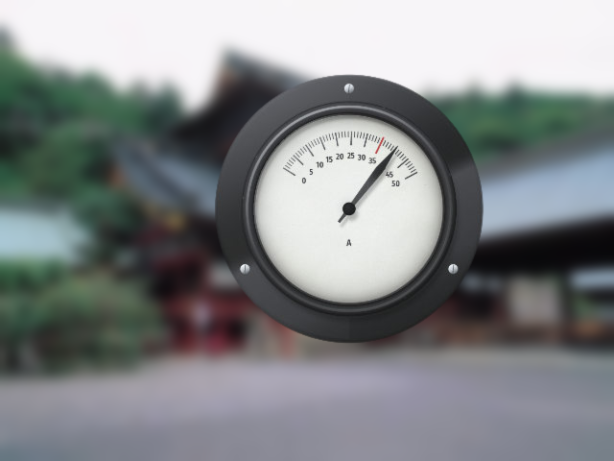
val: 40 A
